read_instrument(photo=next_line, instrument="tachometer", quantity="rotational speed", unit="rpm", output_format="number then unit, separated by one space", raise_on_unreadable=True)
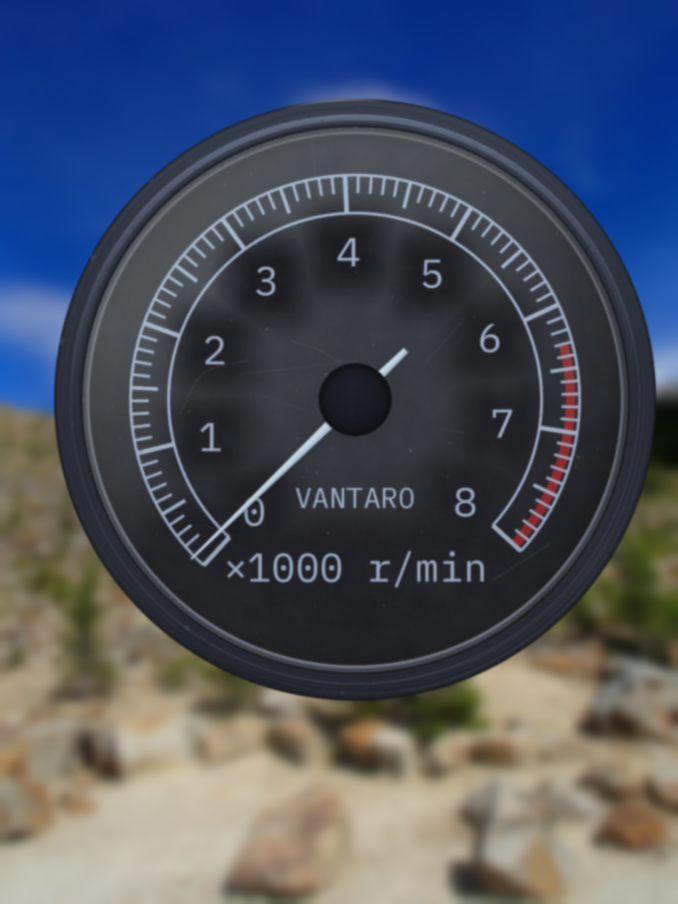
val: 100 rpm
